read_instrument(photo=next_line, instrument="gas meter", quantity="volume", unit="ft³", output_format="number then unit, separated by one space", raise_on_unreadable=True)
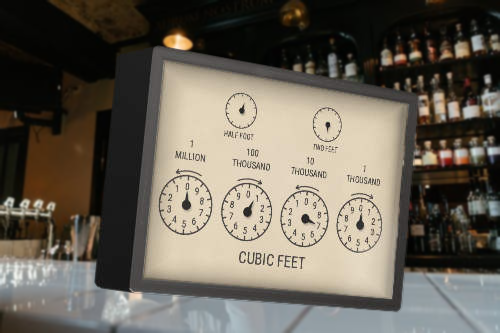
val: 7000 ft³
